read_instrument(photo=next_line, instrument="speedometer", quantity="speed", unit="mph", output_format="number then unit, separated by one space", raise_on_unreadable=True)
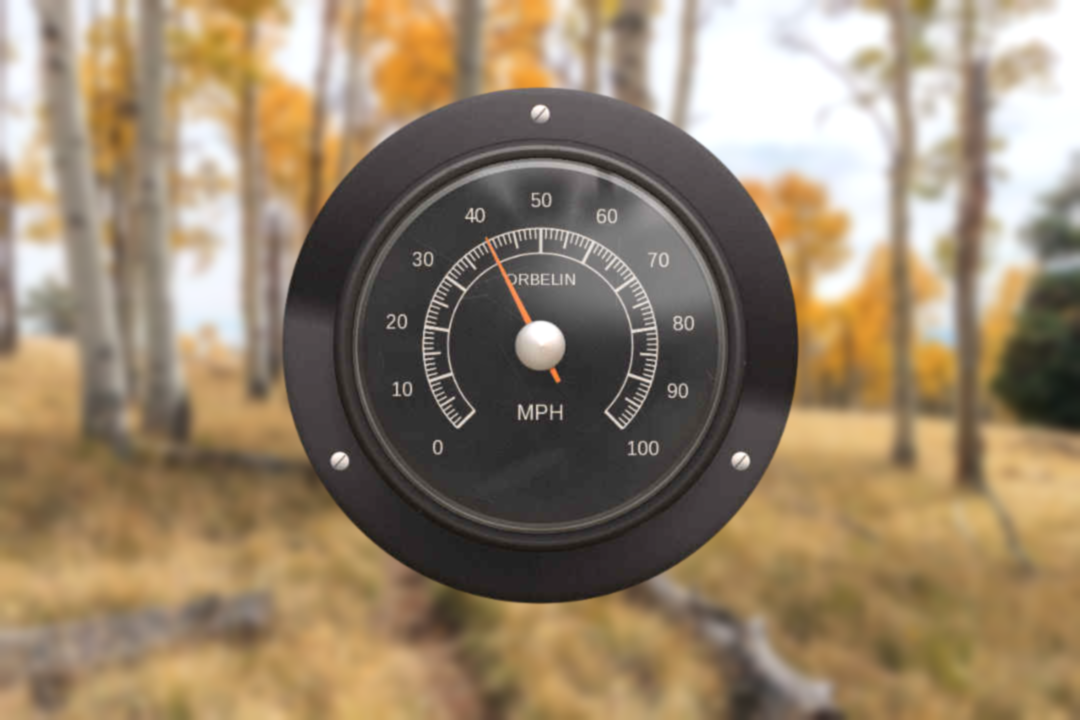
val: 40 mph
